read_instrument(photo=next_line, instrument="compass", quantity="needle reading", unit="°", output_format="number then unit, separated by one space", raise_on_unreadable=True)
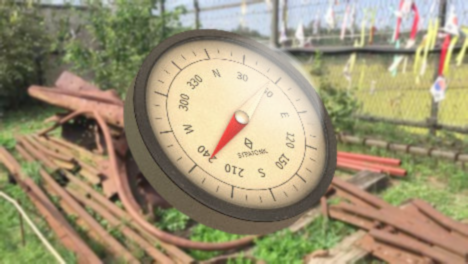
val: 235 °
